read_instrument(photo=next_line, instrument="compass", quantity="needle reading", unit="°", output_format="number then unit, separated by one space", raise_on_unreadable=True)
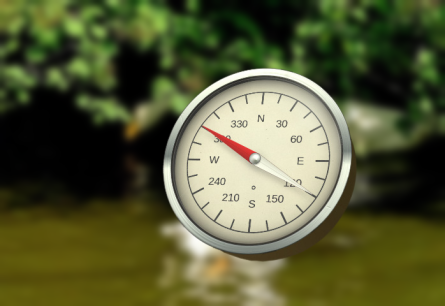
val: 300 °
